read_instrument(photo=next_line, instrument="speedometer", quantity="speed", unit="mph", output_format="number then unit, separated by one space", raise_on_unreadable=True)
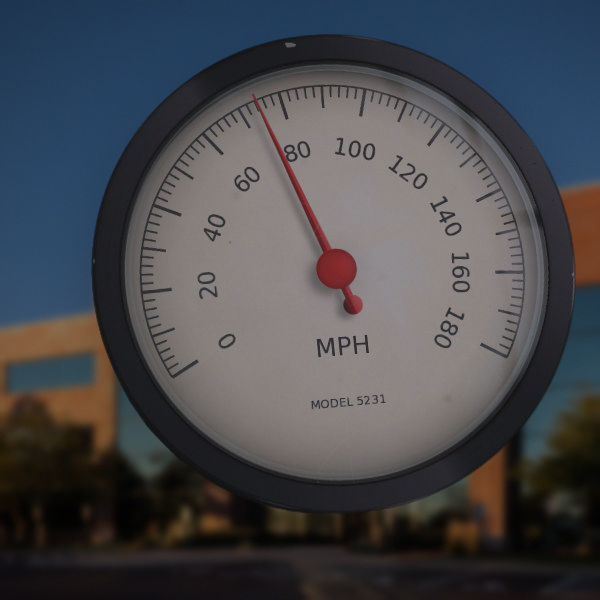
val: 74 mph
